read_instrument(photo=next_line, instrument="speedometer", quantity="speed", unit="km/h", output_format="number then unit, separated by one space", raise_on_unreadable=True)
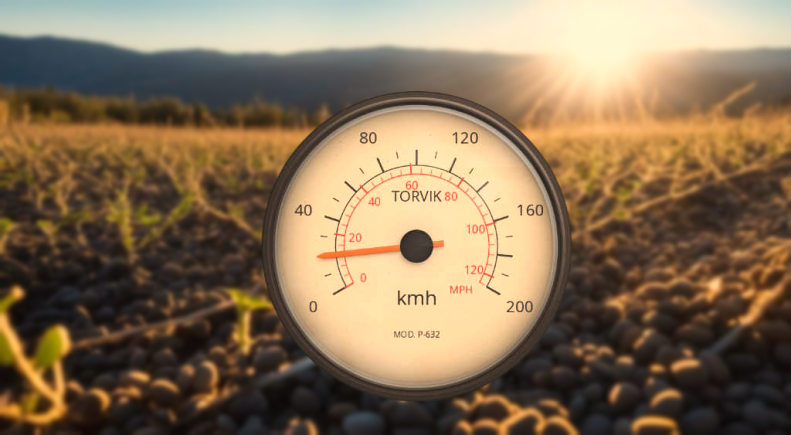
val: 20 km/h
